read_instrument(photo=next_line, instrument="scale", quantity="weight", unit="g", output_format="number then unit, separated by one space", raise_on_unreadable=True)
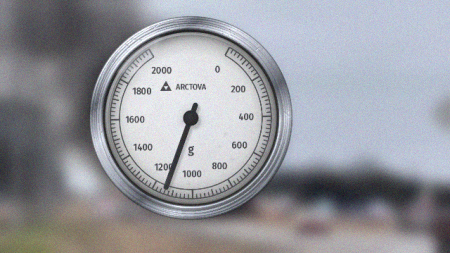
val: 1140 g
